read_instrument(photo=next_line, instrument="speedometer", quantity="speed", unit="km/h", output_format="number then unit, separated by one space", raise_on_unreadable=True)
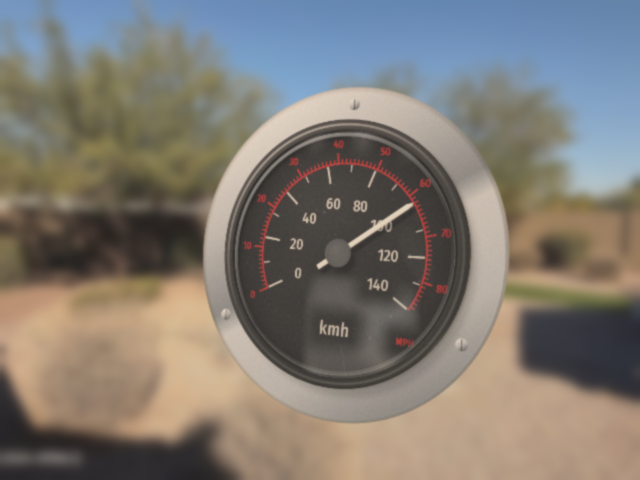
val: 100 km/h
